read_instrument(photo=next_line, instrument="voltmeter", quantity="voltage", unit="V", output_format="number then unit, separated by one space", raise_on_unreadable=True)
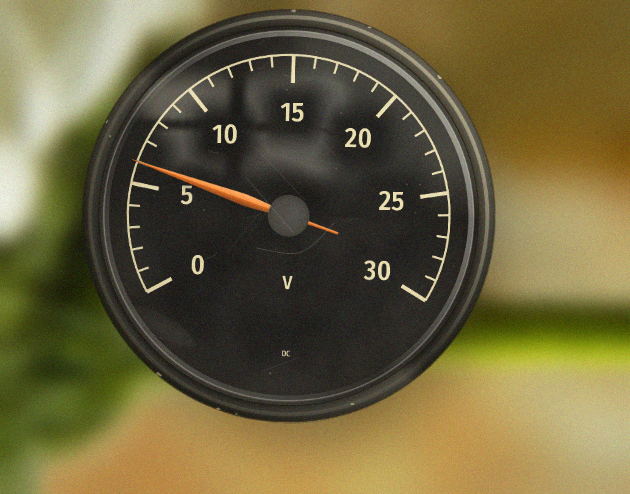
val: 6 V
